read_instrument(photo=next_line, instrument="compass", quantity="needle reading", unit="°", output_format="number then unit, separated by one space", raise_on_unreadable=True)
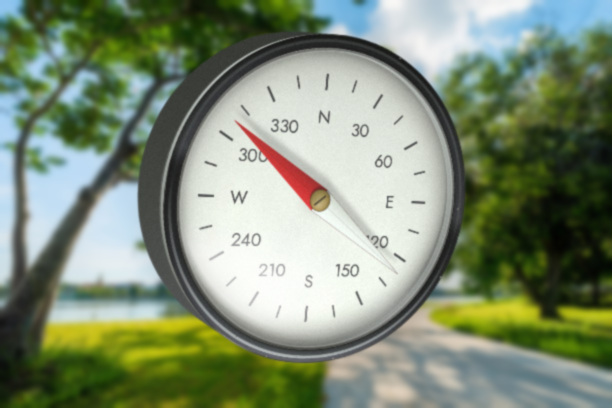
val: 307.5 °
